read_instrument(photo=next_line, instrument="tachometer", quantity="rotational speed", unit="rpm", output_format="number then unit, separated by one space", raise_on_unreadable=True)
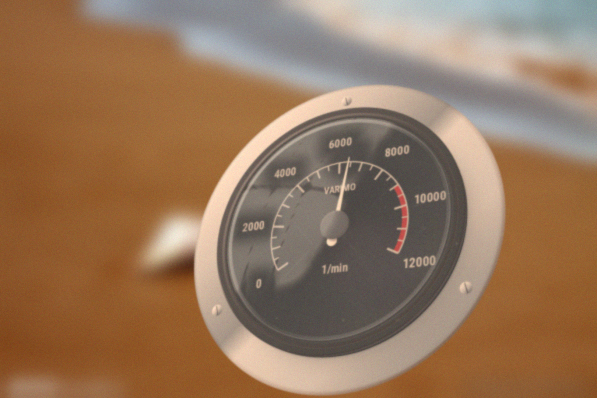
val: 6500 rpm
